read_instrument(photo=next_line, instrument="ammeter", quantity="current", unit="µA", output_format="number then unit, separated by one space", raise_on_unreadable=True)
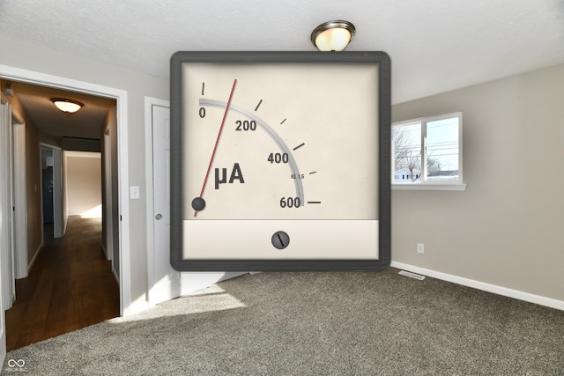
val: 100 µA
